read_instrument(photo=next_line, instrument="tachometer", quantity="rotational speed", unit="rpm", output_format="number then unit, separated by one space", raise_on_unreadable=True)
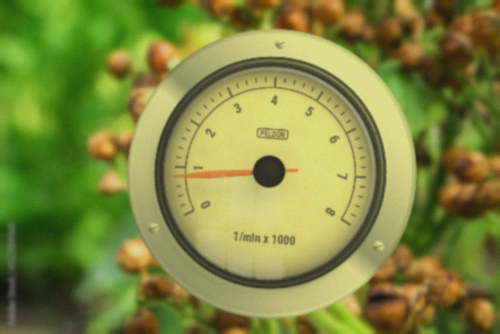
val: 800 rpm
